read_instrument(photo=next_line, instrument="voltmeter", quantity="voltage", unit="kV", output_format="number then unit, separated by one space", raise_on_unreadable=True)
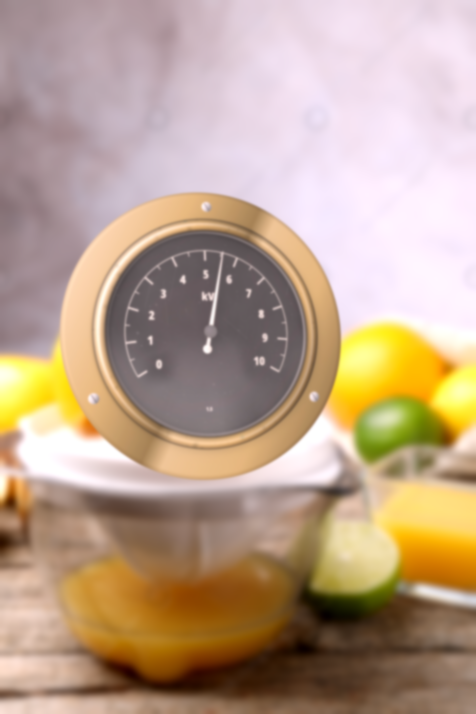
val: 5.5 kV
